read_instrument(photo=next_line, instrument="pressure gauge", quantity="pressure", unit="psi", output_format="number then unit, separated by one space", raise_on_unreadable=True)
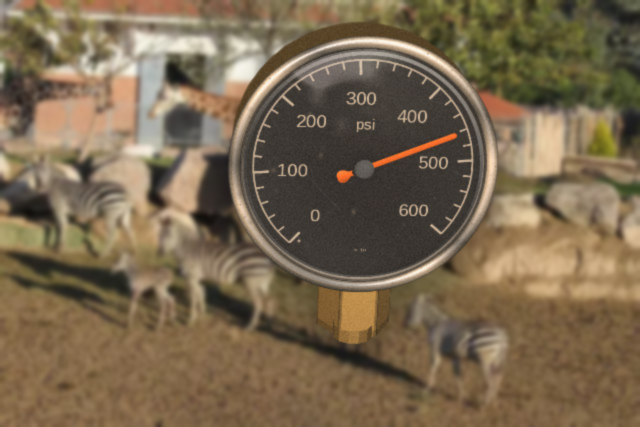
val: 460 psi
